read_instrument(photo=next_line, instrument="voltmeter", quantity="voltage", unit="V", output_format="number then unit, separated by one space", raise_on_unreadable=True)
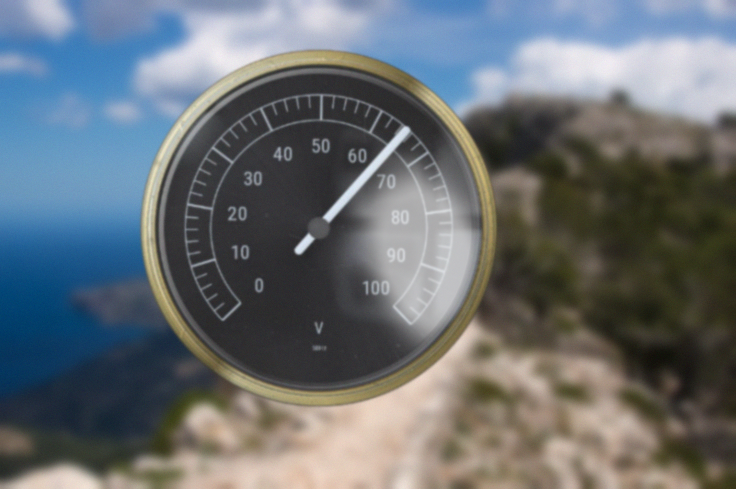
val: 65 V
